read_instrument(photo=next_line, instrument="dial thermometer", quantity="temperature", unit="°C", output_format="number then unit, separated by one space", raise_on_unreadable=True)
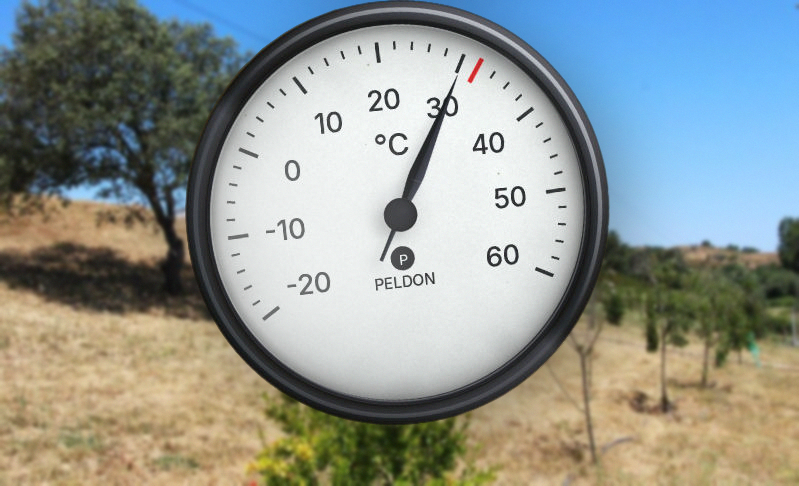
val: 30 °C
